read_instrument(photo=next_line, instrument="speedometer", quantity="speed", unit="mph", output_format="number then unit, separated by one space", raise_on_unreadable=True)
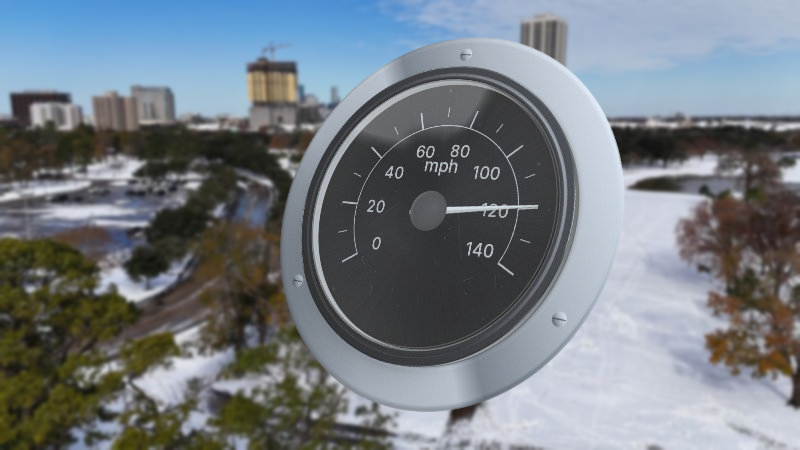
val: 120 mph
